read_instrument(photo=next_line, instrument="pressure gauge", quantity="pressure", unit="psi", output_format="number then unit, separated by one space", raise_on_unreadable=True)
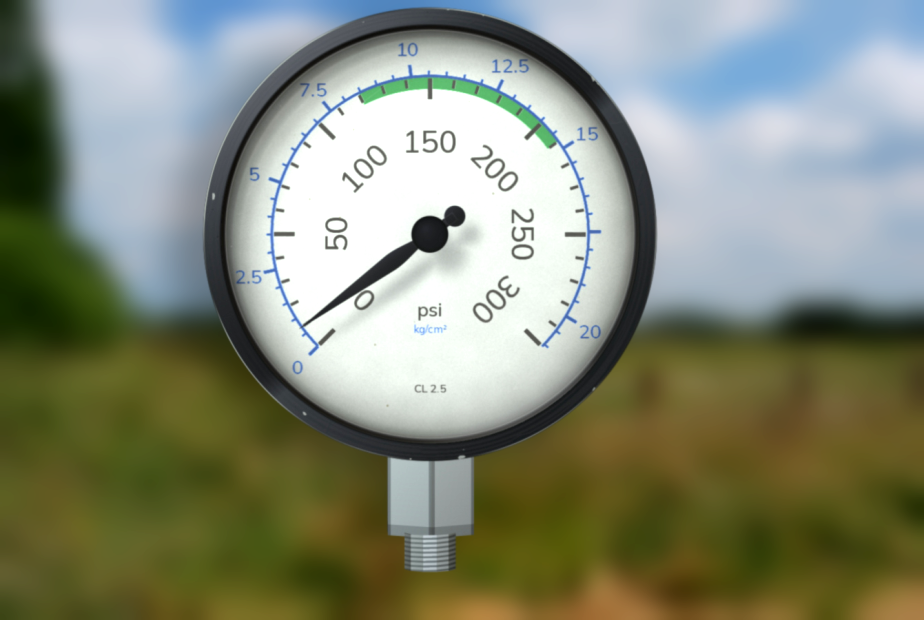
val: 10 psi
